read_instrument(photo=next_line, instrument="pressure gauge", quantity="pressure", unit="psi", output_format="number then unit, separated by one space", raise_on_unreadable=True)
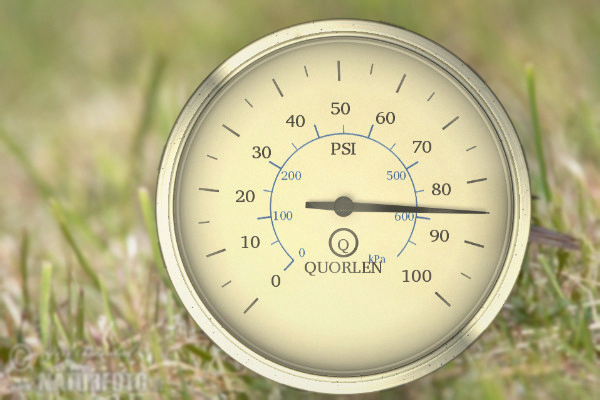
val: 85 psi
